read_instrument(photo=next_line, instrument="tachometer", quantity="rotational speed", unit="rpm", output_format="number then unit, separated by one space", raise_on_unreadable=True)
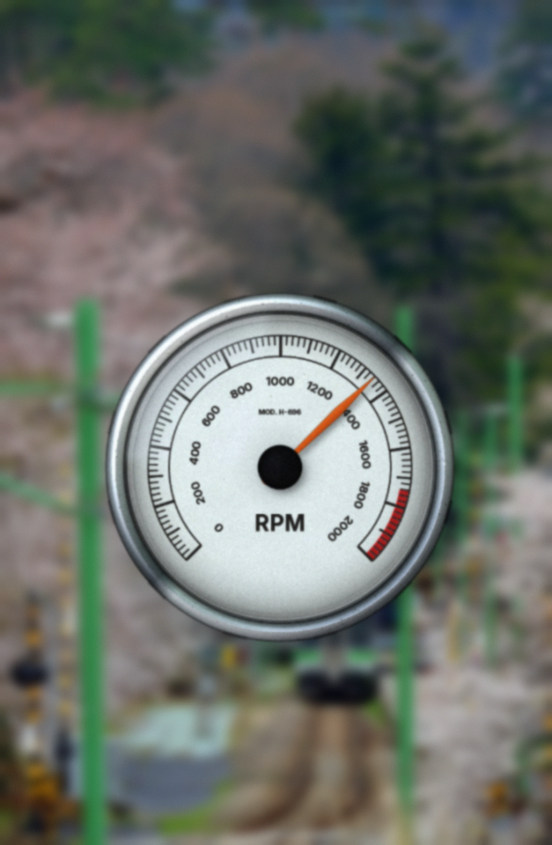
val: 1340 rpm
